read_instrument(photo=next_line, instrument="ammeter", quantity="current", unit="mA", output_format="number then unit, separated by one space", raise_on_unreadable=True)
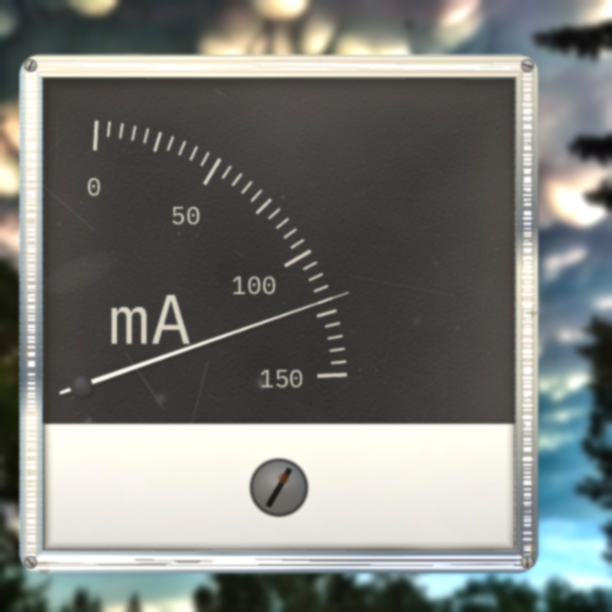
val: 120 mA
